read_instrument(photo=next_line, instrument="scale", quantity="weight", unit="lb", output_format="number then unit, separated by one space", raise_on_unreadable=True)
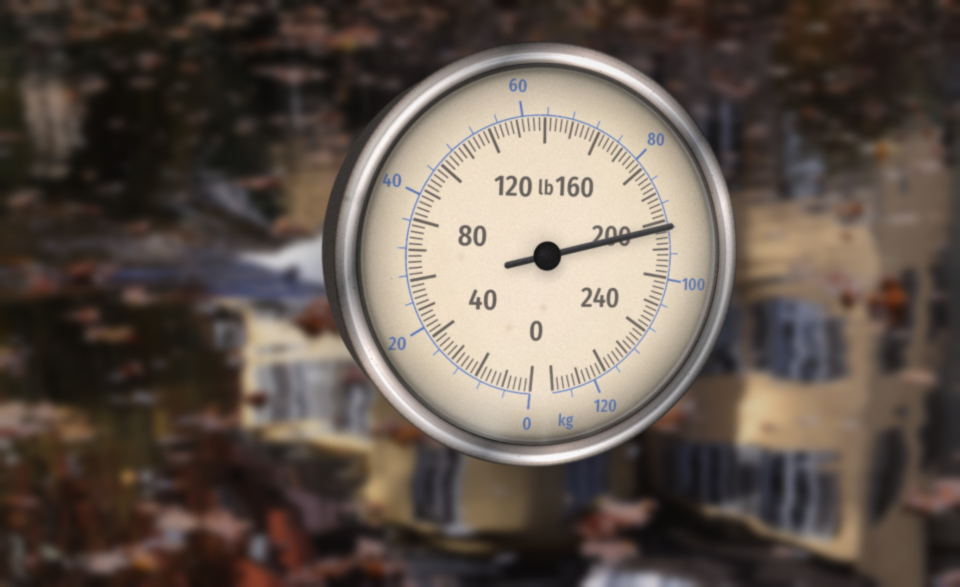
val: 202 lb
